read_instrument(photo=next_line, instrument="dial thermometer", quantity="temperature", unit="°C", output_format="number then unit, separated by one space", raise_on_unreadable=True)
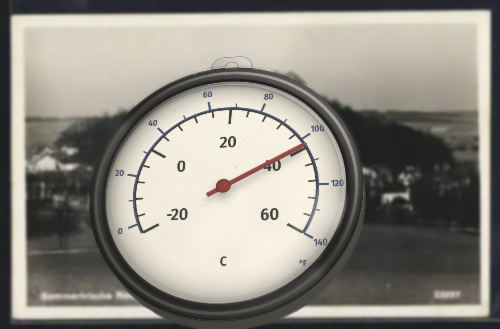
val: 40 °C
